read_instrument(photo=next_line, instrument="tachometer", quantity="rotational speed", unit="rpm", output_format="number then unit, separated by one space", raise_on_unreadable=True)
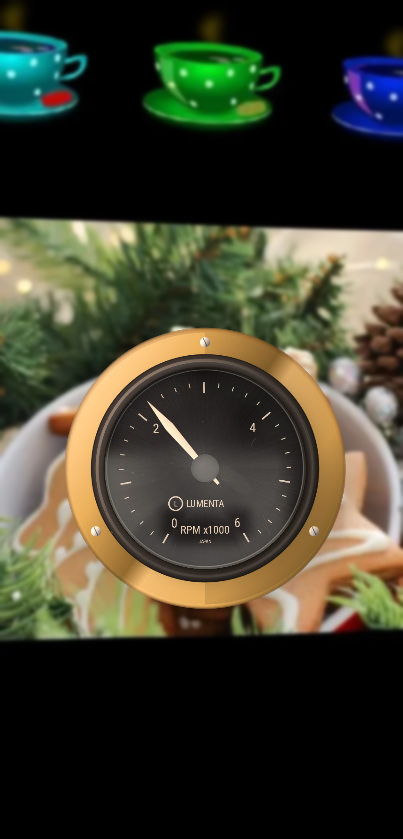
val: 2200 rpm
